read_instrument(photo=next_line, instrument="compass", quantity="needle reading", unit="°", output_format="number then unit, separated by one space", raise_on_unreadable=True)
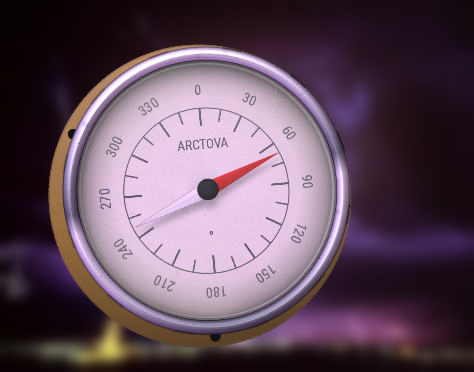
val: 67.5 °
